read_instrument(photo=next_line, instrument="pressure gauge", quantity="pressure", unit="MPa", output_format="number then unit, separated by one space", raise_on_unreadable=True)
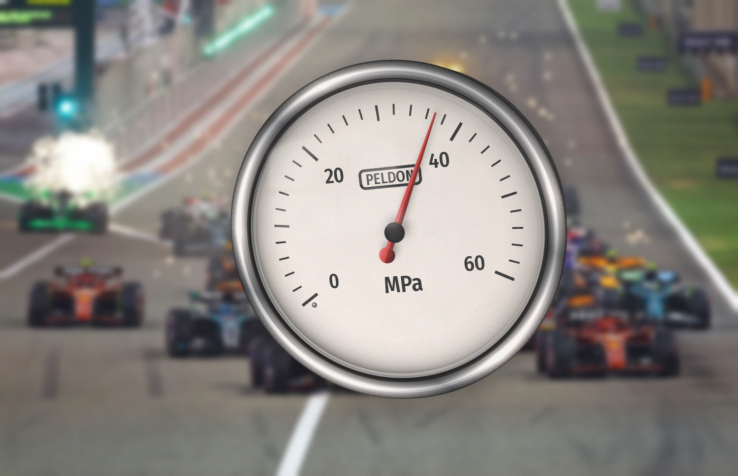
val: 37 MPa
